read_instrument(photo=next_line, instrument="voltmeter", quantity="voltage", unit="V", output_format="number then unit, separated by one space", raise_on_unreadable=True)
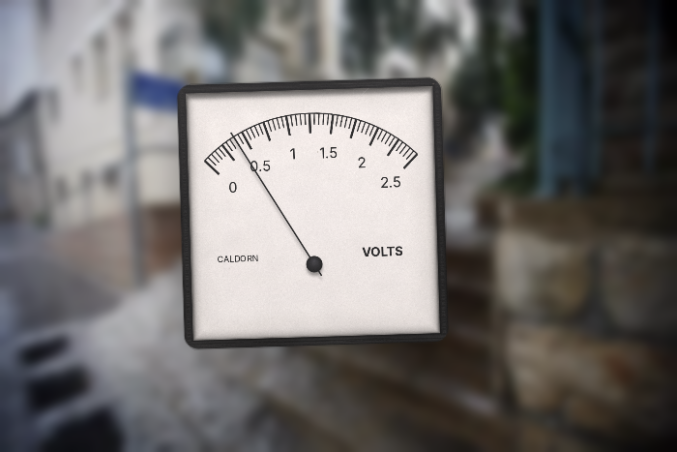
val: 0.4 V
